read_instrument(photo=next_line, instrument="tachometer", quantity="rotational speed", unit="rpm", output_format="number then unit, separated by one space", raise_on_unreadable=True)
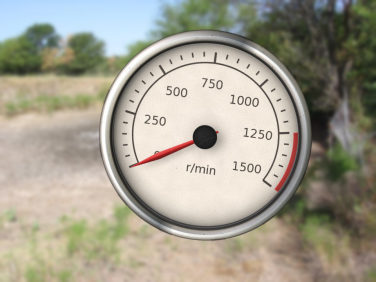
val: 0 rpm
